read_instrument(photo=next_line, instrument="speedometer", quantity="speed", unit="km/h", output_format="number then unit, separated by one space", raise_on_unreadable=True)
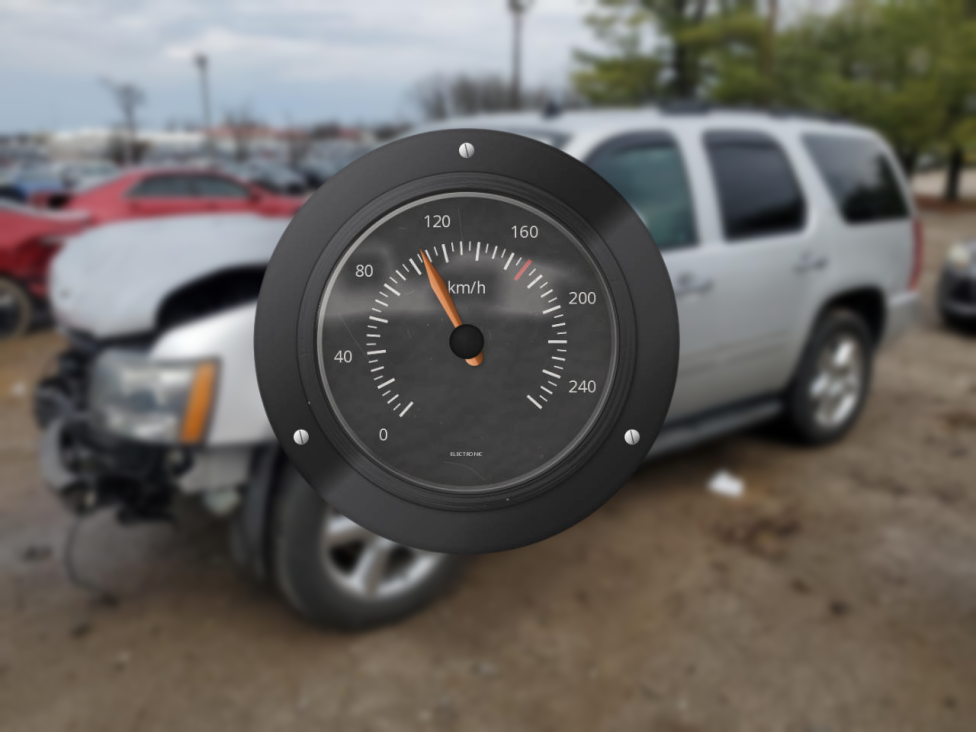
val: 107.5 km/h
